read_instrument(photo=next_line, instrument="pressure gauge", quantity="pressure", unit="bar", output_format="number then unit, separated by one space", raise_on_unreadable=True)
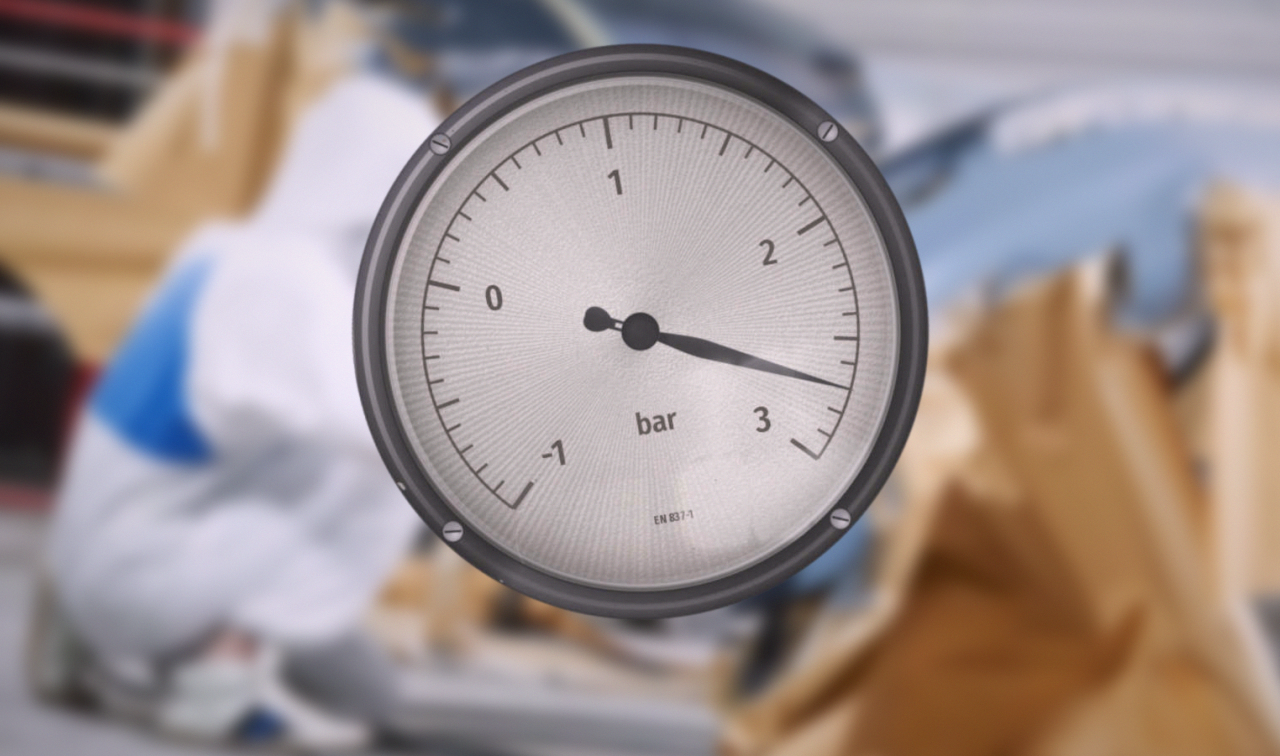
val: 2.7 bar
